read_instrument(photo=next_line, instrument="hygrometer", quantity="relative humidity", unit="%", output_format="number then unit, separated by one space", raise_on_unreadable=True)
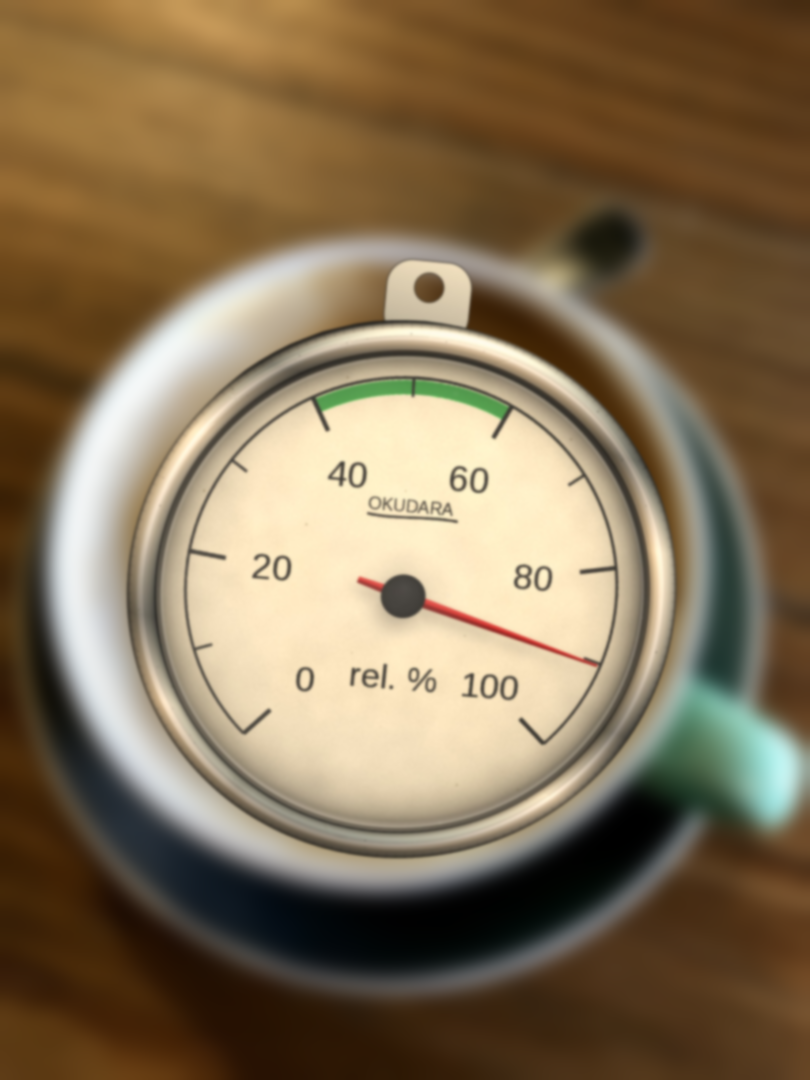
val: 90 %
